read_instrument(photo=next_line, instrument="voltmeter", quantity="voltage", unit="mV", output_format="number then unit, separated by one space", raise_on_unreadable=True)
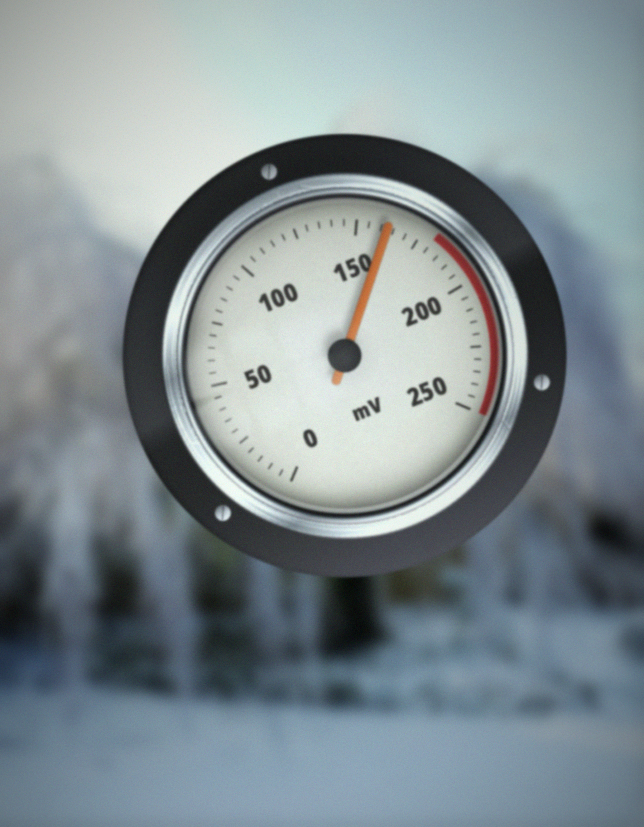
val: 162.5 mV
